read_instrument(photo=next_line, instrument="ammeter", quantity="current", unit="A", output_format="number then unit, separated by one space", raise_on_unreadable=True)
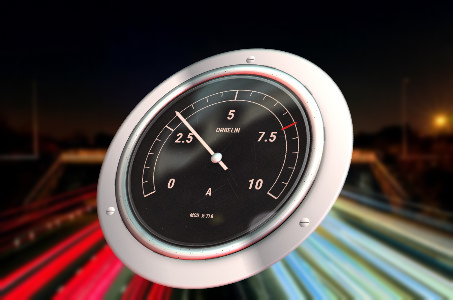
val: 3 A
